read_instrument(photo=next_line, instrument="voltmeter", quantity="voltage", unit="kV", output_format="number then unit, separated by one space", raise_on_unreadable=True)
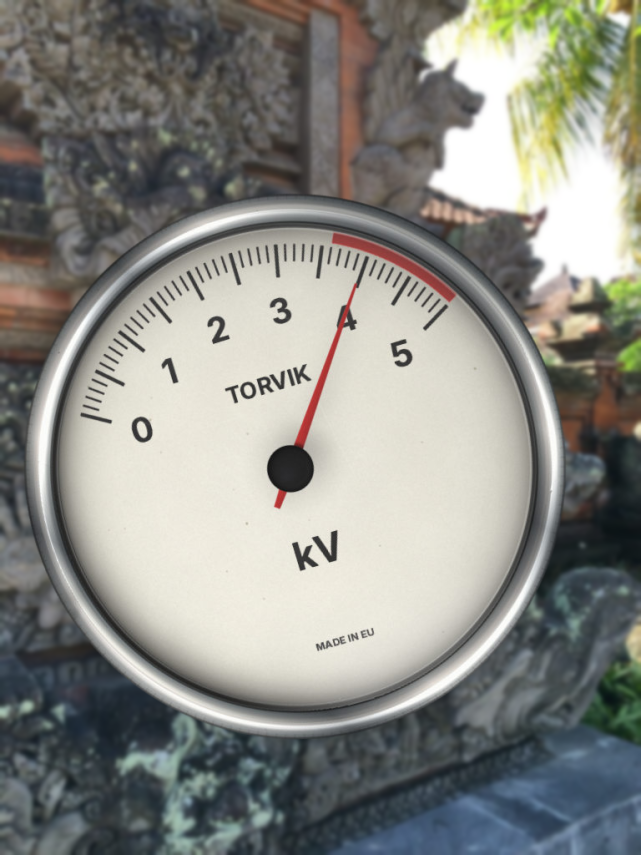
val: 4 kV
